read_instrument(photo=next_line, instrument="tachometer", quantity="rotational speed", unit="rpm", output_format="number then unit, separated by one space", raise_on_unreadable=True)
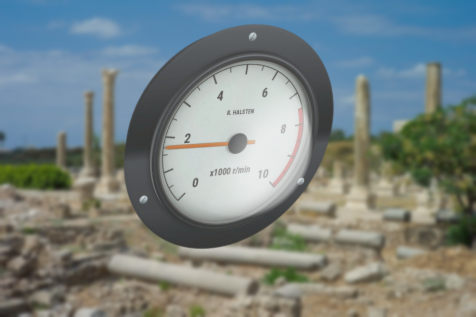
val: 1750 rpm
